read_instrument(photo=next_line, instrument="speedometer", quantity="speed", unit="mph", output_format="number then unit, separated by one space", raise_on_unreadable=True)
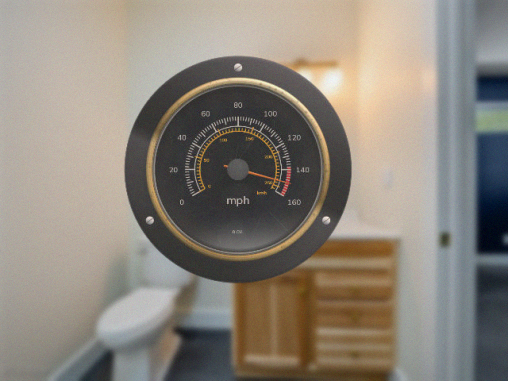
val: 150 mph
